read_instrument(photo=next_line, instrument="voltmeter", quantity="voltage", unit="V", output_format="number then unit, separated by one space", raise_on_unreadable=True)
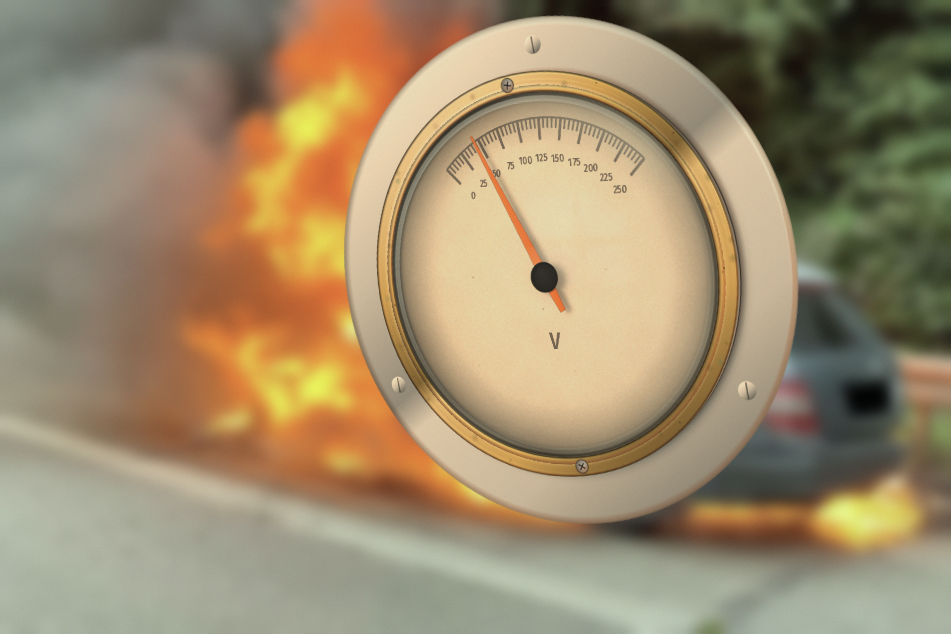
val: 50 V
